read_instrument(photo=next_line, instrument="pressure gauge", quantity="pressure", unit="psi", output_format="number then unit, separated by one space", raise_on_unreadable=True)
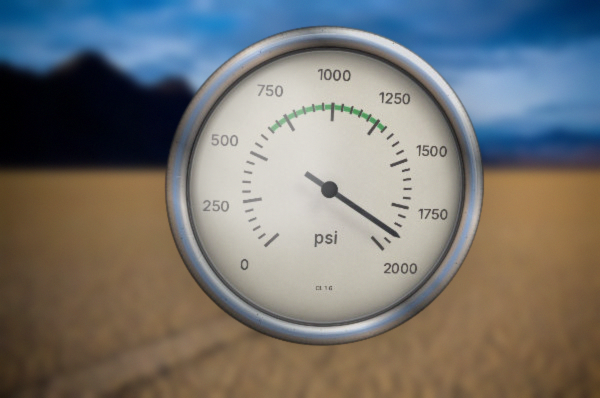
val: 1900 psi
